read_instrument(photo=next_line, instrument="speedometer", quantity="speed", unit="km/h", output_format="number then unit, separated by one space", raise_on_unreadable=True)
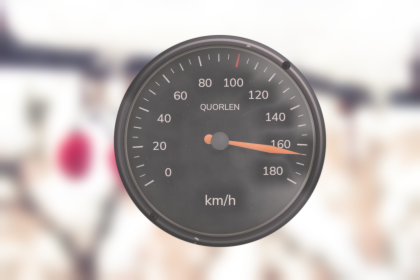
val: 165 km/h
